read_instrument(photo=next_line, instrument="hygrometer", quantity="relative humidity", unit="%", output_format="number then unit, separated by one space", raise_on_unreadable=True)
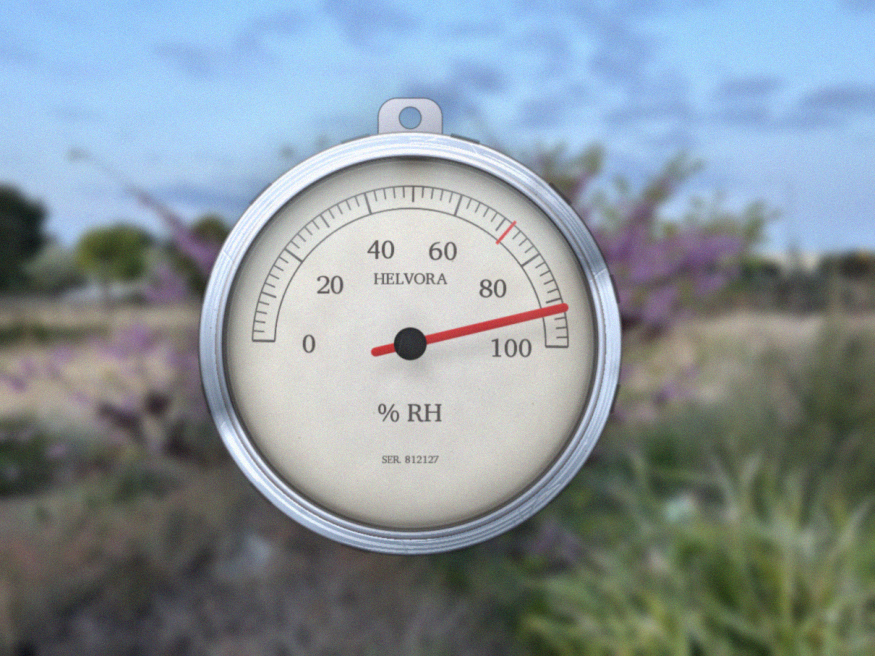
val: 92 %
